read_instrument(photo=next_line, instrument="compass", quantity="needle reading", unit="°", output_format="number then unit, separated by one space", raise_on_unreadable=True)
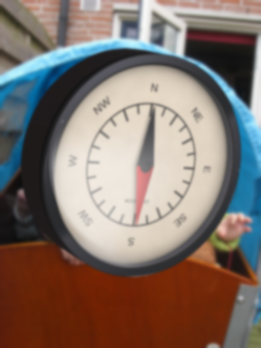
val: 180 °
